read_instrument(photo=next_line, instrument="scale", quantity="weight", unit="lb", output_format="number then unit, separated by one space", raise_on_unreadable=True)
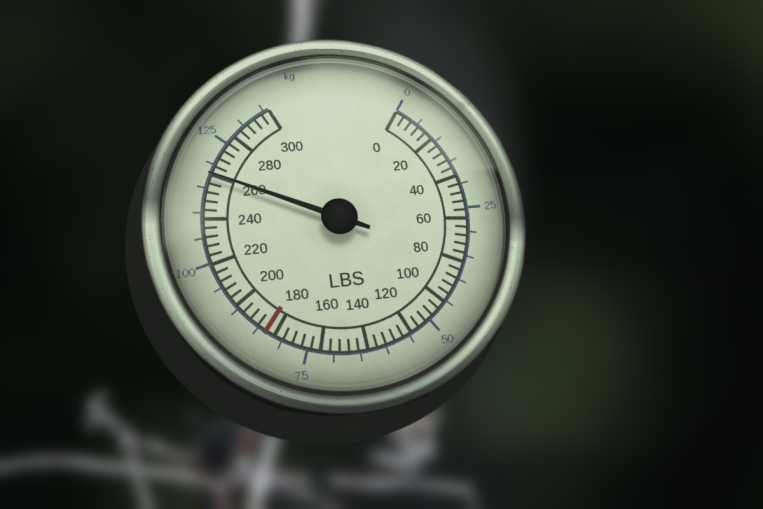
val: 260 lb
